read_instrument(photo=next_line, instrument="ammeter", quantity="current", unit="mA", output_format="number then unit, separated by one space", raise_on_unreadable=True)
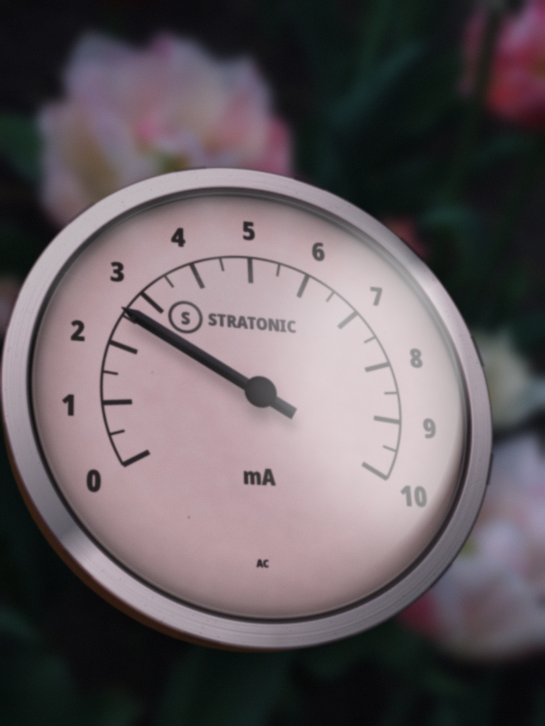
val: 2.5 mA
